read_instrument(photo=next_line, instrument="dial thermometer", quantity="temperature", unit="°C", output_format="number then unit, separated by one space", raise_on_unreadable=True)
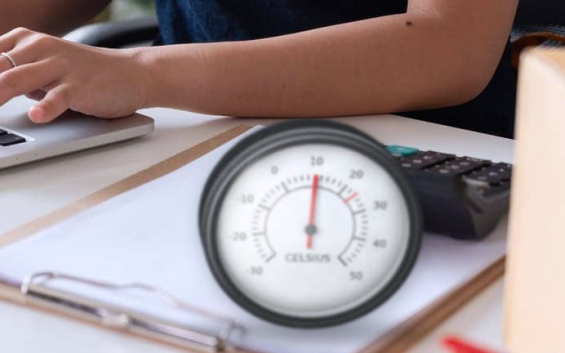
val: 10 °C
